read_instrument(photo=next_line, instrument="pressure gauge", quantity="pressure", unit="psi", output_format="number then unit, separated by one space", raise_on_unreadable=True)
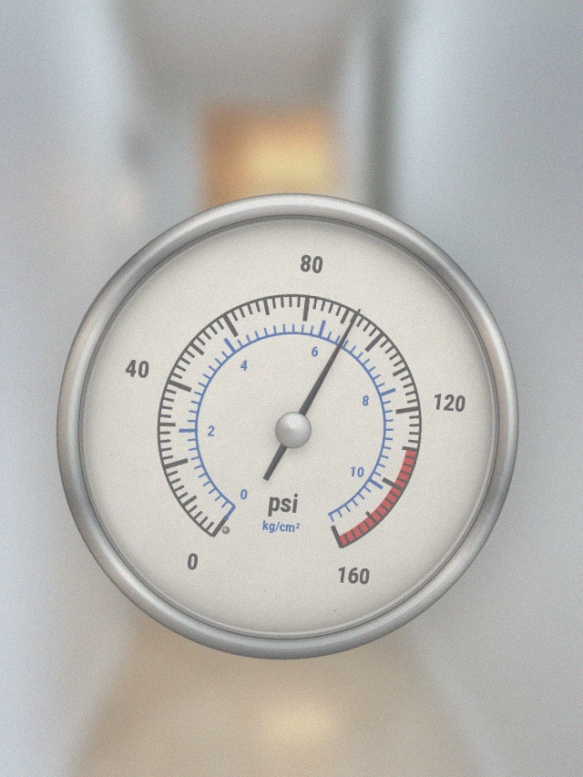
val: 92 psi
